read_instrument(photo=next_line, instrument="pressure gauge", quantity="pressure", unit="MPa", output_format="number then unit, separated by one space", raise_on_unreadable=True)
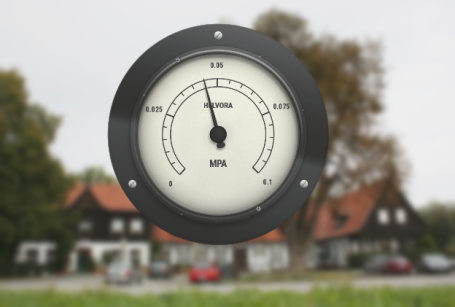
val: 0.045 MPa
